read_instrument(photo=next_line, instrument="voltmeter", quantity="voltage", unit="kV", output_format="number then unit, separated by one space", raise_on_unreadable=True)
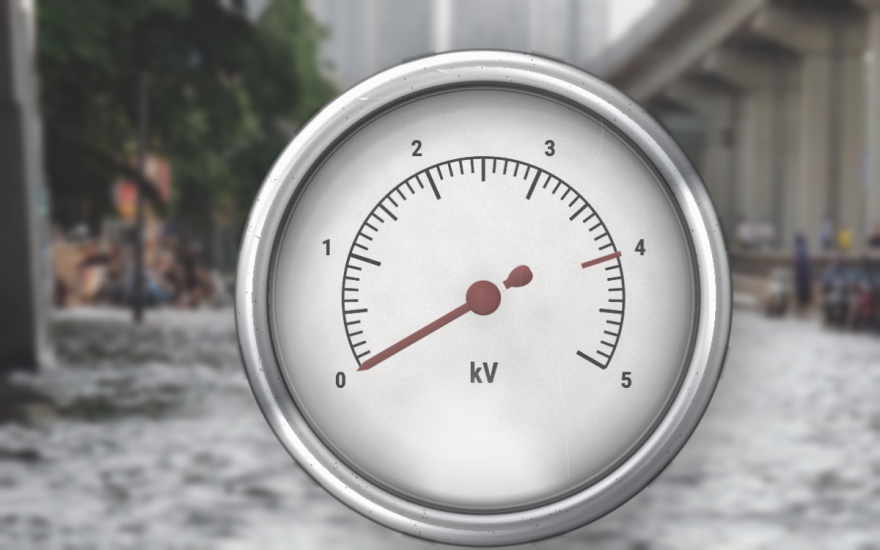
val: 0 kV
